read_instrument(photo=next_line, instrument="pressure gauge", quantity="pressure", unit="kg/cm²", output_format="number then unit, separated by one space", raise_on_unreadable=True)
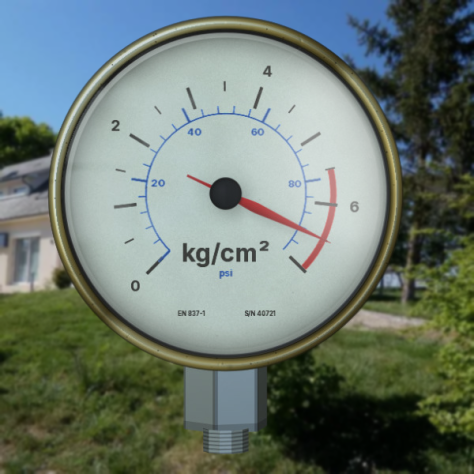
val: 6.5 kg/cm²
